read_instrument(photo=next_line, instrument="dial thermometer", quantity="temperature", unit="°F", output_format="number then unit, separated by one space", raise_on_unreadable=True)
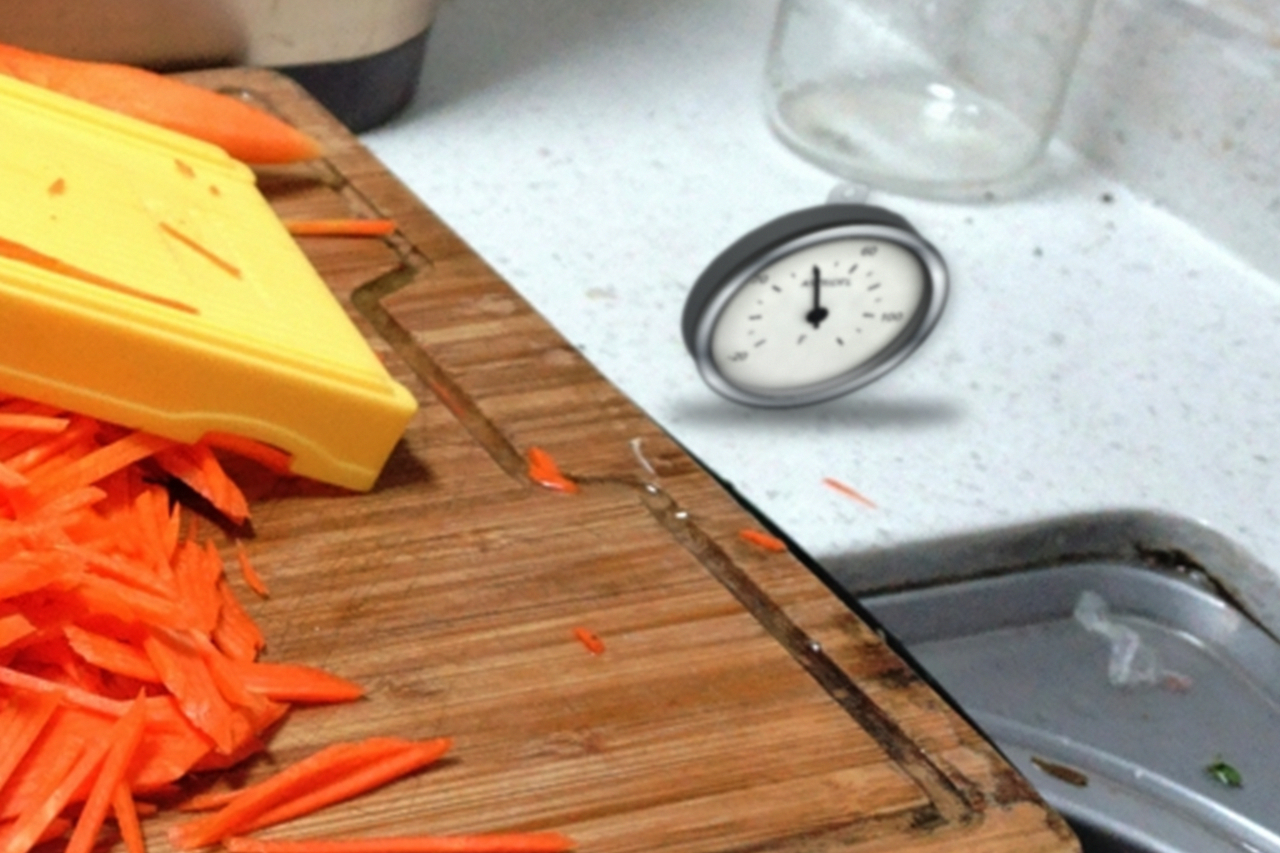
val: 40 °F
